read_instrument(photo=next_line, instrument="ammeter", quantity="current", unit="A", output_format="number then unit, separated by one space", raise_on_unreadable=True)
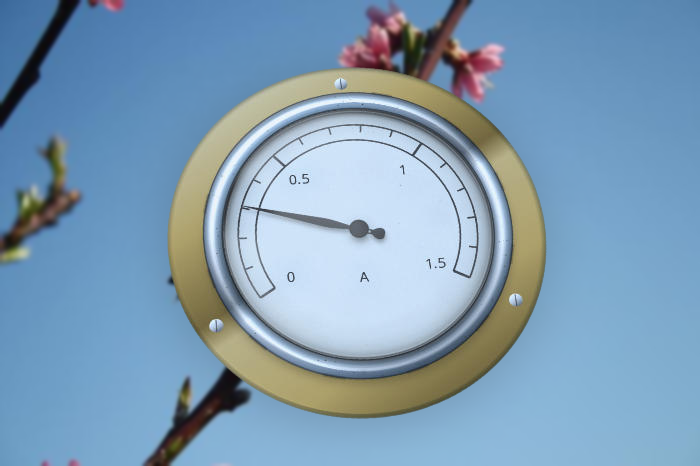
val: 0.3 A
